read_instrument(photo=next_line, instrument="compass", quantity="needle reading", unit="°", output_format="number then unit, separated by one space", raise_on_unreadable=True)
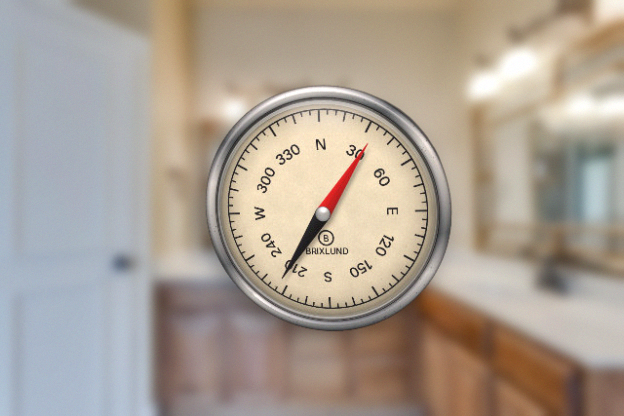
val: 35 °
